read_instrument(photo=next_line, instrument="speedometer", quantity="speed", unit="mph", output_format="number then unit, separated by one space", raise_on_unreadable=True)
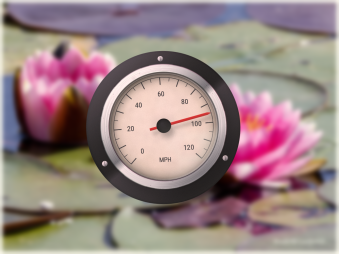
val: 95 mph
